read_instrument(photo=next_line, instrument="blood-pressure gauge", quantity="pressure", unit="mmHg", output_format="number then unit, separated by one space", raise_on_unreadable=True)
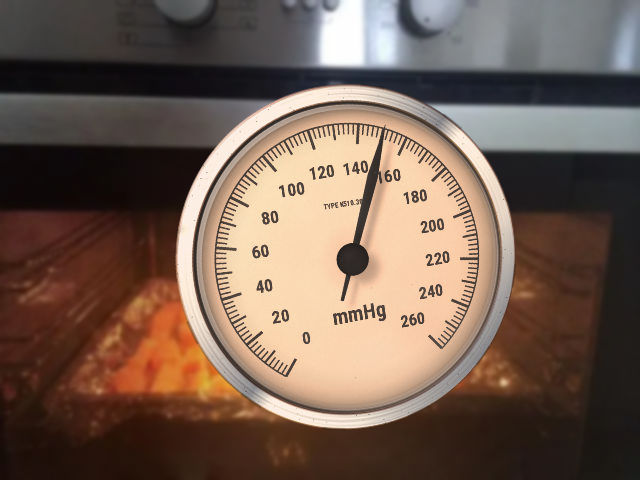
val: 150 mmHg
